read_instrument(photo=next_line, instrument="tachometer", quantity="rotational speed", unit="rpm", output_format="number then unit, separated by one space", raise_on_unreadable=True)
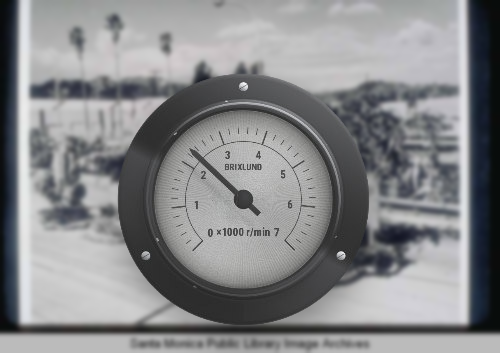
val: 2300 rpm
